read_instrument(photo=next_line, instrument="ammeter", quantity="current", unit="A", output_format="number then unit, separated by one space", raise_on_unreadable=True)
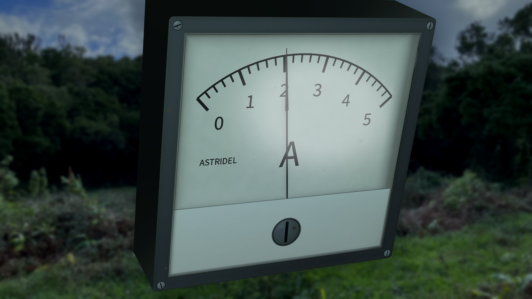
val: 2 A
